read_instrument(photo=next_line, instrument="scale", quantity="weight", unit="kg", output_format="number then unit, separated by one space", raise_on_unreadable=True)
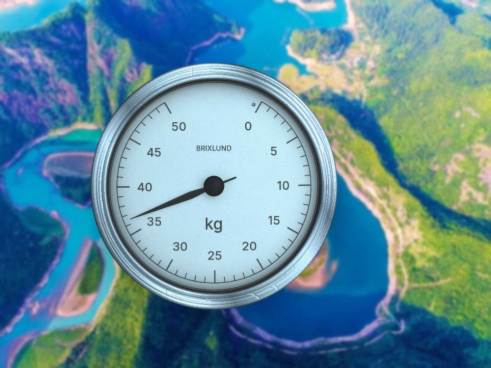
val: 36.5 kg
